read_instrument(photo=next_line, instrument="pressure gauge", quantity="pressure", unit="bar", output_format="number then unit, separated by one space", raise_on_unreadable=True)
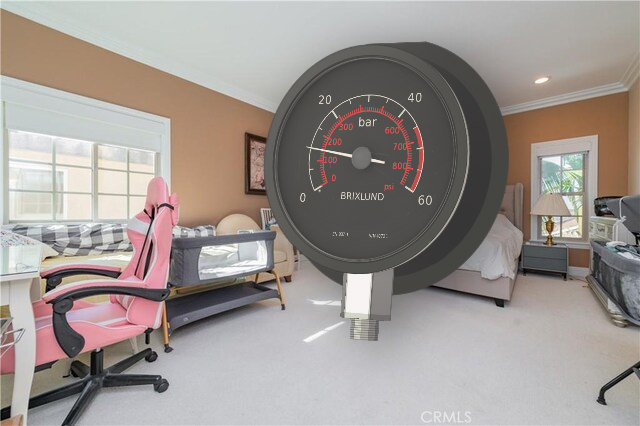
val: 10 bar
